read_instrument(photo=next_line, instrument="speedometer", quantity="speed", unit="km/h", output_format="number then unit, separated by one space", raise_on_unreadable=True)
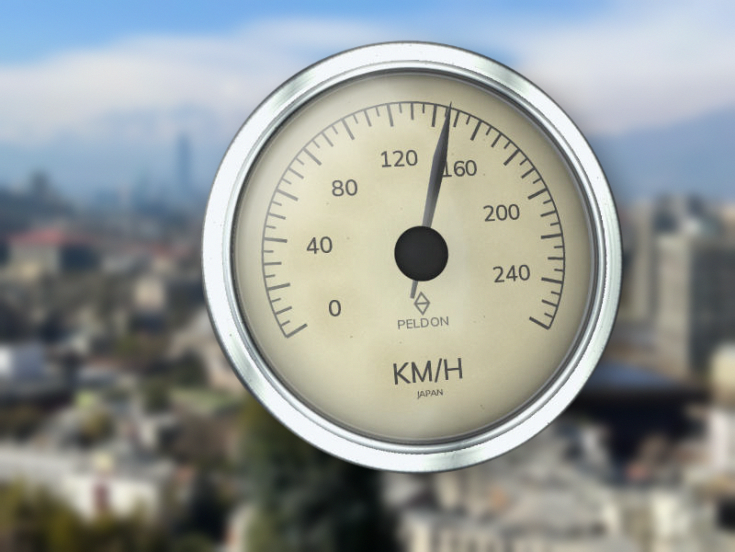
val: 145 km/h
